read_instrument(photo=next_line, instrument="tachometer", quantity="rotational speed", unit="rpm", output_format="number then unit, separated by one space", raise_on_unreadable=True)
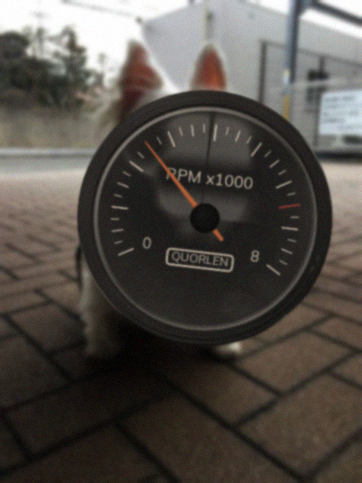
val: 2500 rpm
